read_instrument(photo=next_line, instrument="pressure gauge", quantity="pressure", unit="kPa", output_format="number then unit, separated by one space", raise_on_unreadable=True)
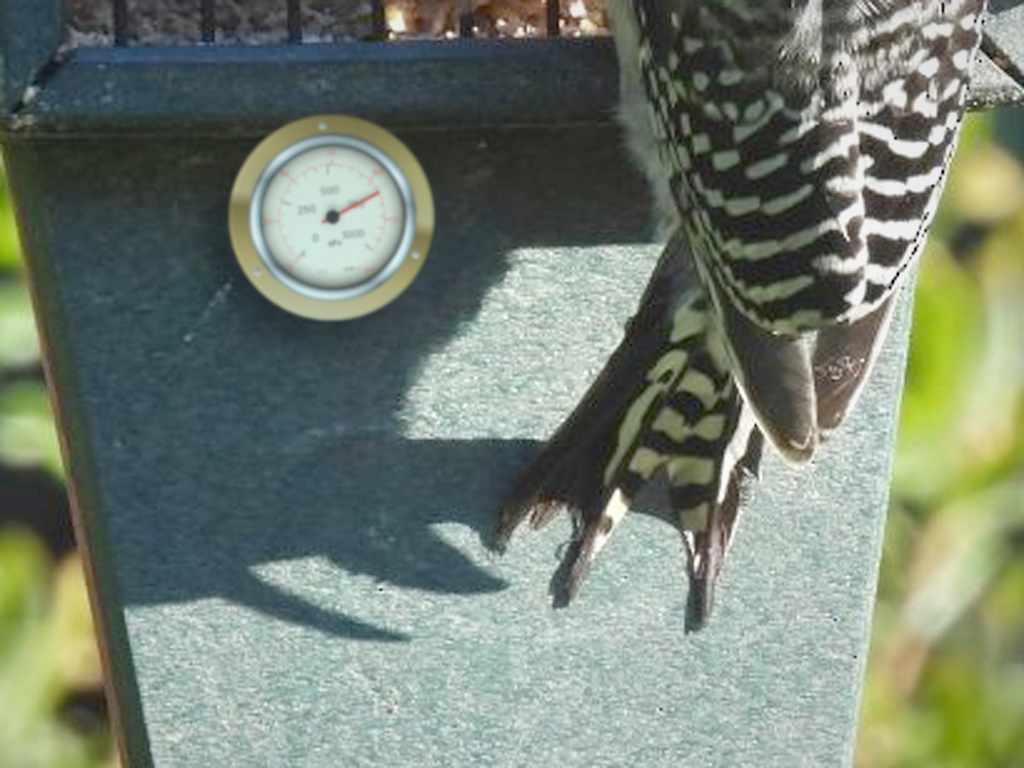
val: 750 kPa
